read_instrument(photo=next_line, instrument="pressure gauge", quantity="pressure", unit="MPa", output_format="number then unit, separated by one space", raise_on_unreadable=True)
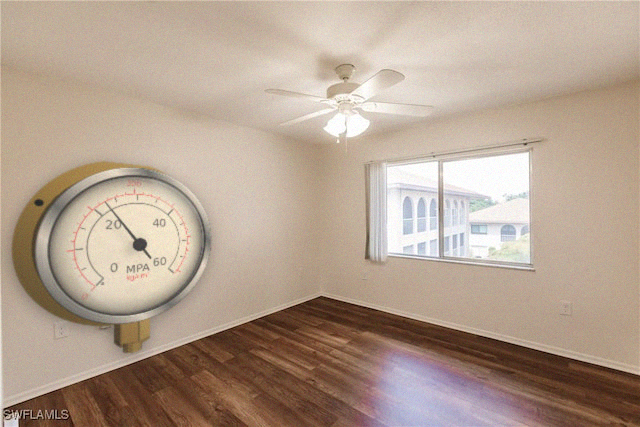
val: 22.5 MPa
